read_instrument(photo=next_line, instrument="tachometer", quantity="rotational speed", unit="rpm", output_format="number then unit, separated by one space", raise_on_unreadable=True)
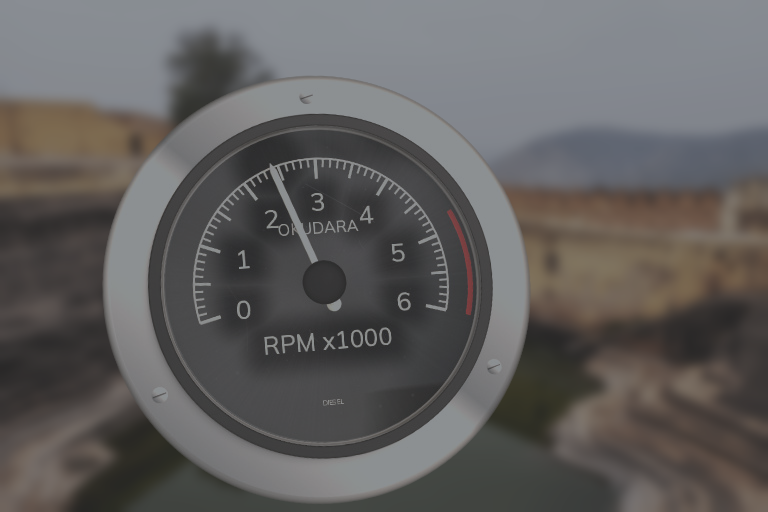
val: 2400 rpm
